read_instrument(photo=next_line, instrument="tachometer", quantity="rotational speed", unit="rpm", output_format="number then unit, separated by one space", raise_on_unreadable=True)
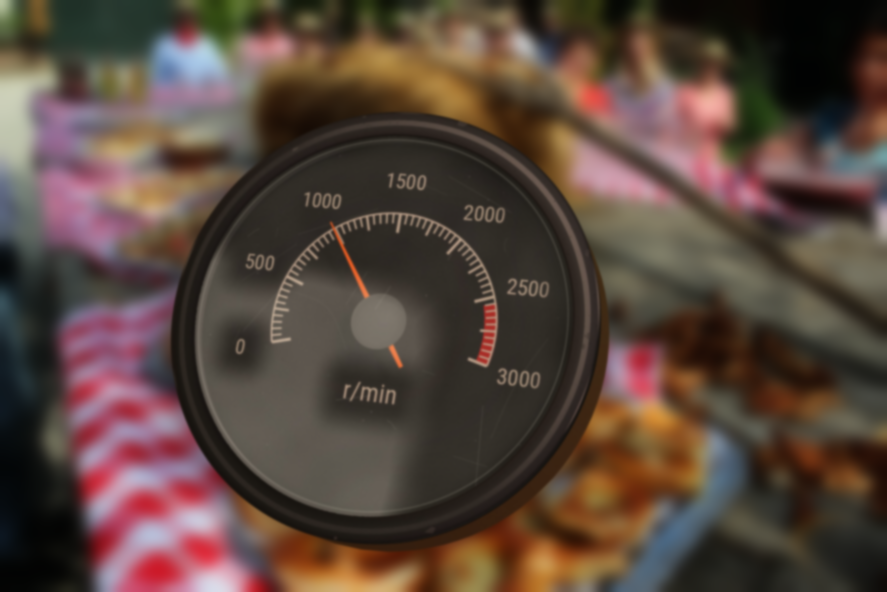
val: 1000 rpm
